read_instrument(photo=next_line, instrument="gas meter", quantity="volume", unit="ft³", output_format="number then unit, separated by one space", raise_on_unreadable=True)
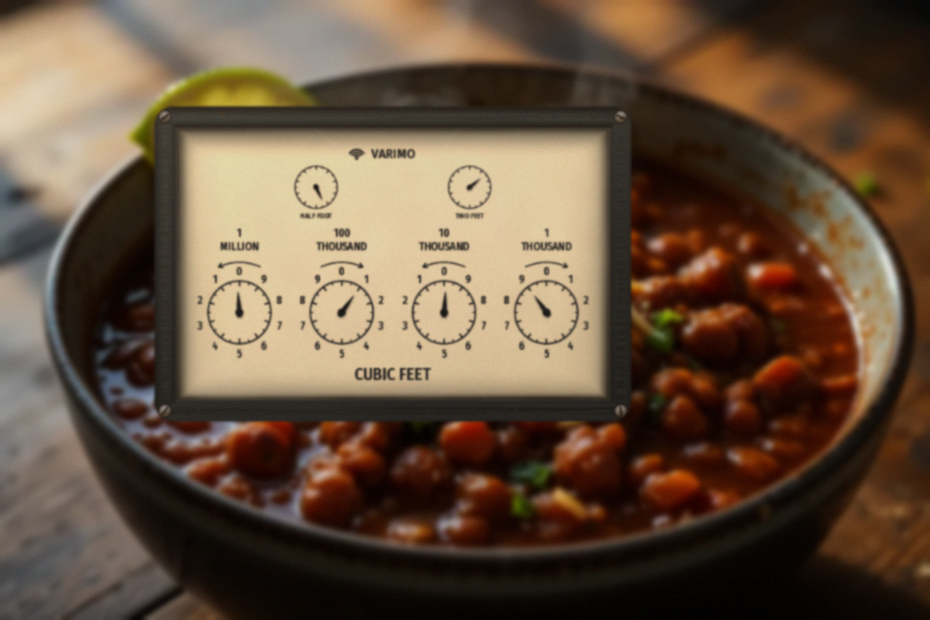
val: 9900 ft³
